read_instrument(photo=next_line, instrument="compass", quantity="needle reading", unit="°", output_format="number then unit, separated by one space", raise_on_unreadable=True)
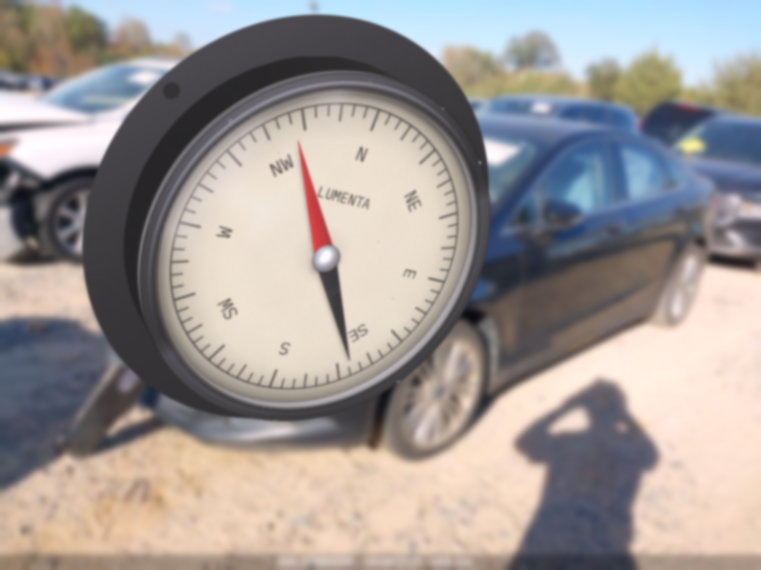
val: 325 °
